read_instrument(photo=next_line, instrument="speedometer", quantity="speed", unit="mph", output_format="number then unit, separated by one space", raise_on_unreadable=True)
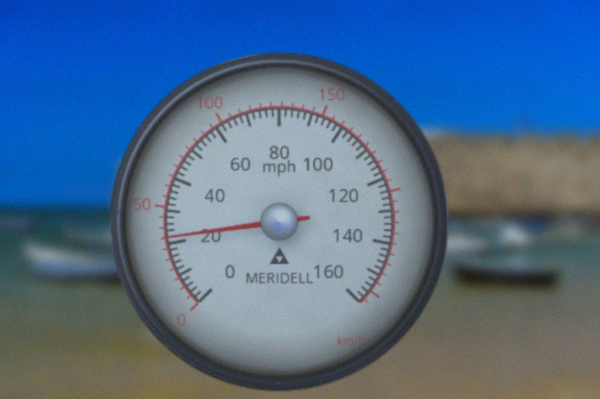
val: 22 mph
